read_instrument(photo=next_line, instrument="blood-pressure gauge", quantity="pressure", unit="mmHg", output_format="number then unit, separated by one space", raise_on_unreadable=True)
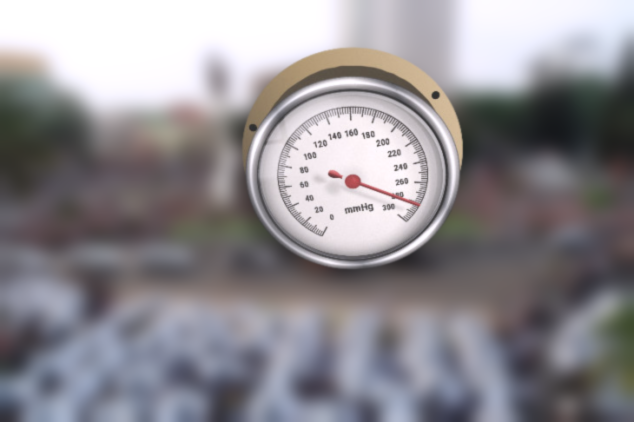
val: 280 mmHg
